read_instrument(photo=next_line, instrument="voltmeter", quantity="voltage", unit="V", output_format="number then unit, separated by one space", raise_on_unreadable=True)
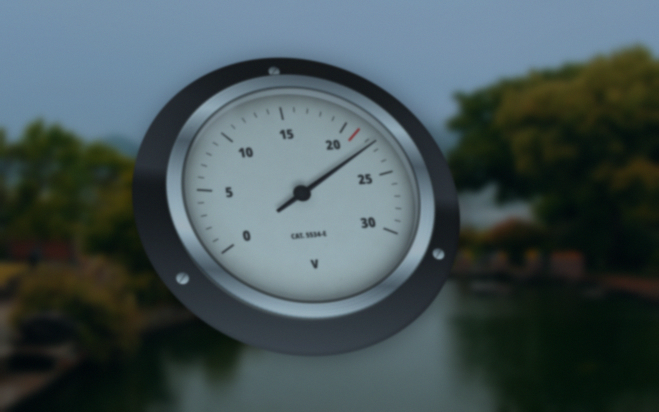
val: 22.5 V
